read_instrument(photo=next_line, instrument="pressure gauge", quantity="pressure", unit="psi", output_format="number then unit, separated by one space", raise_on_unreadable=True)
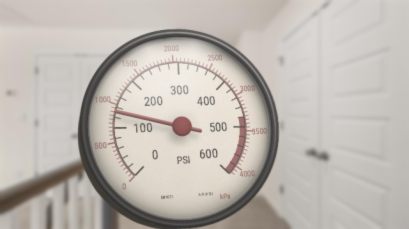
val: 130 psi
